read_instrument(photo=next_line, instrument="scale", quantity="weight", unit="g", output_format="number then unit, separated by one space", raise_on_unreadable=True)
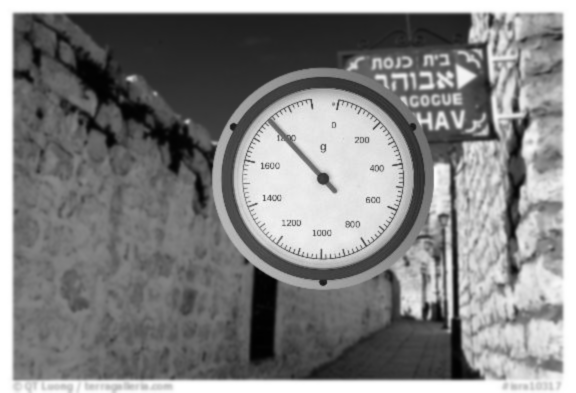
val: 1800 g
